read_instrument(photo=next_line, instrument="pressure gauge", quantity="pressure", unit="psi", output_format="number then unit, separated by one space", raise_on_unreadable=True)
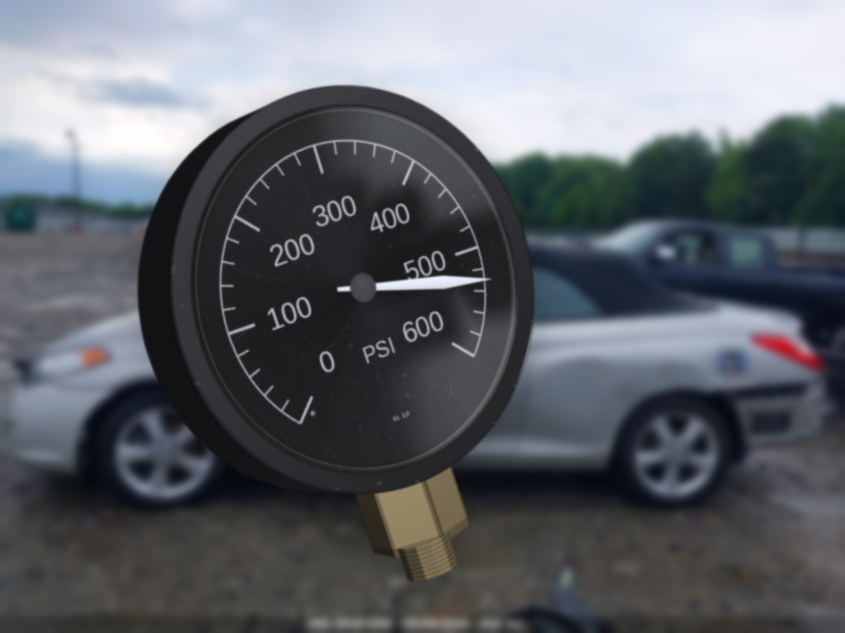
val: 530 psi
